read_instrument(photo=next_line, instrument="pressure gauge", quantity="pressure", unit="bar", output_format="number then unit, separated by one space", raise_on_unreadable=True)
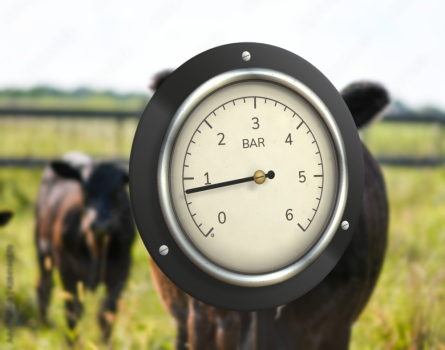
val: 0.8 bar
